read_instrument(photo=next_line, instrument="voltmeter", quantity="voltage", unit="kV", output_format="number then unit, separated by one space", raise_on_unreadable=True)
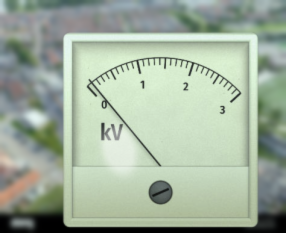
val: 0.1 kV
